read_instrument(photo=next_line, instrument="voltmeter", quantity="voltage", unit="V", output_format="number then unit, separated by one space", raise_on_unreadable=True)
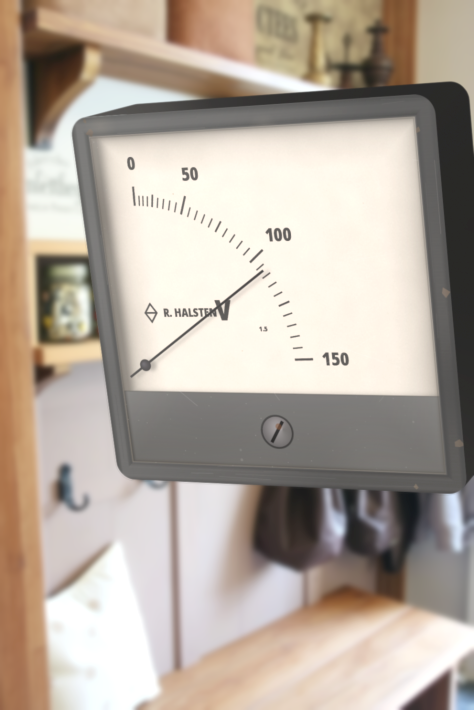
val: 107.5 V
